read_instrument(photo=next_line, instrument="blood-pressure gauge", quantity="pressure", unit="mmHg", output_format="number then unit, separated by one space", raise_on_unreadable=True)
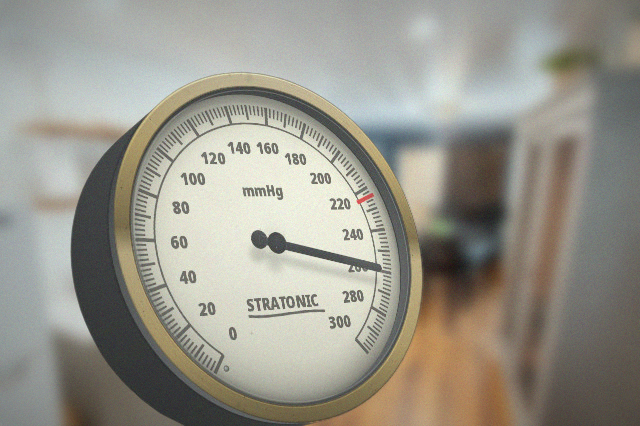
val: 260 mmHg
